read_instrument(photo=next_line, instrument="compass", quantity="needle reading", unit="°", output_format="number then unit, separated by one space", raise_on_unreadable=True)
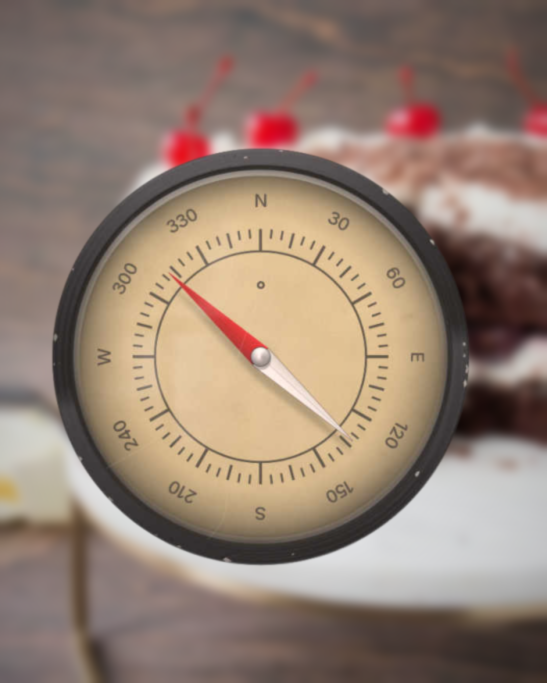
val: 312.5 °
